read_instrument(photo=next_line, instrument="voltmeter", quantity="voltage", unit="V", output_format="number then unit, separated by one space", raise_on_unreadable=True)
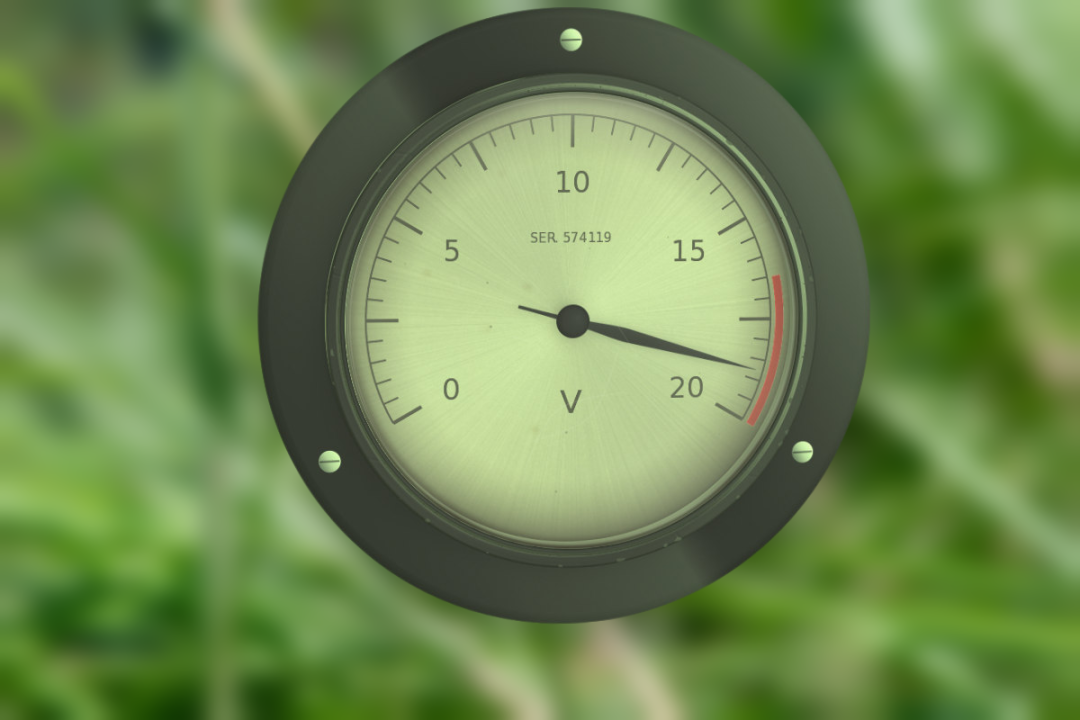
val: 18.75 V
